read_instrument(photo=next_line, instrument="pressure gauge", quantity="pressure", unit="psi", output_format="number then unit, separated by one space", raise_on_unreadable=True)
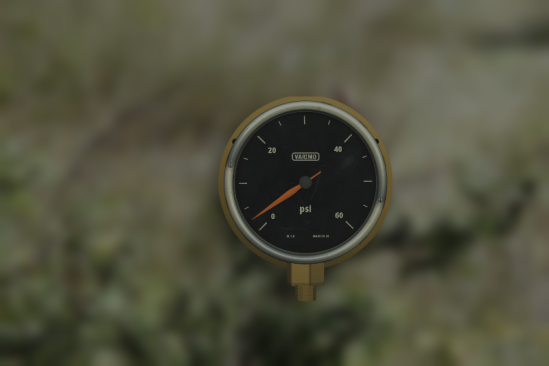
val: 2.5 psi
